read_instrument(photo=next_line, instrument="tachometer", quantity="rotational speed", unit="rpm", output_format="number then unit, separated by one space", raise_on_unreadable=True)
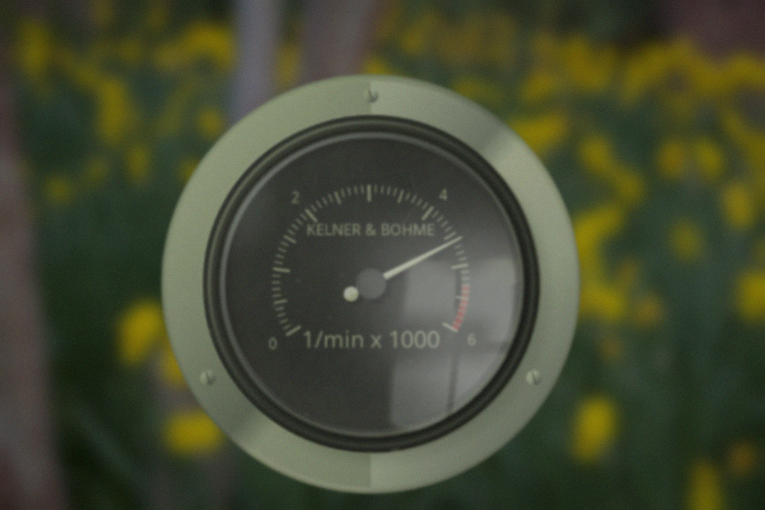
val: 4600 rpm
